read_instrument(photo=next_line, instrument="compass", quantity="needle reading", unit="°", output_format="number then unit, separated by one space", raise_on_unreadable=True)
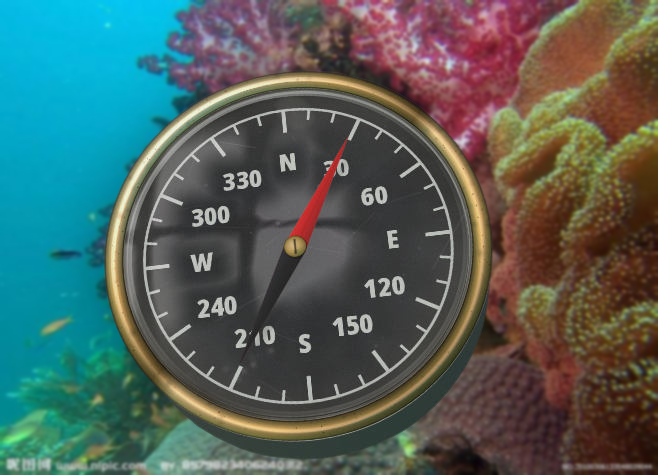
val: 30 °
